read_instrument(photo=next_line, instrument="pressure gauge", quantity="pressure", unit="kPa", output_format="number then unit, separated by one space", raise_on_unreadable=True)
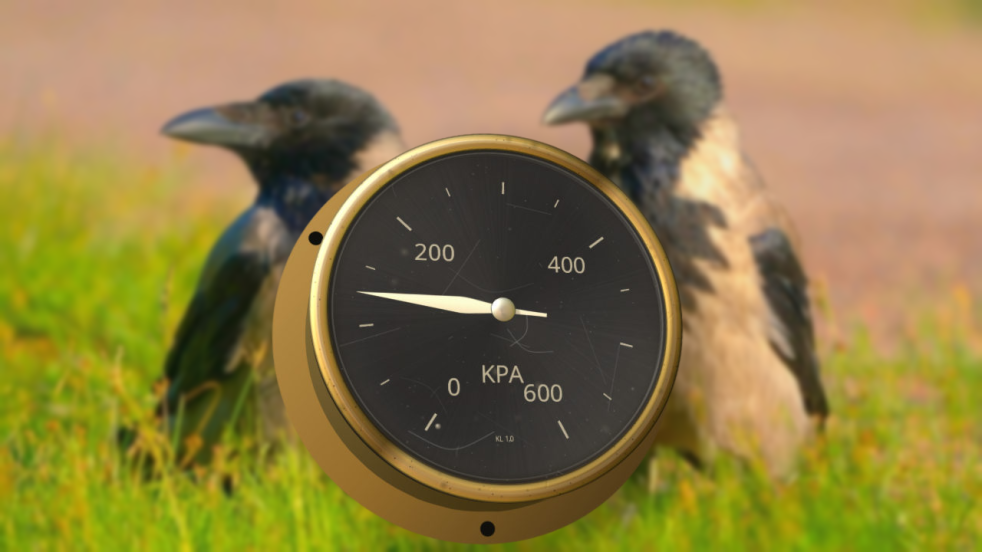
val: 125 kPa
